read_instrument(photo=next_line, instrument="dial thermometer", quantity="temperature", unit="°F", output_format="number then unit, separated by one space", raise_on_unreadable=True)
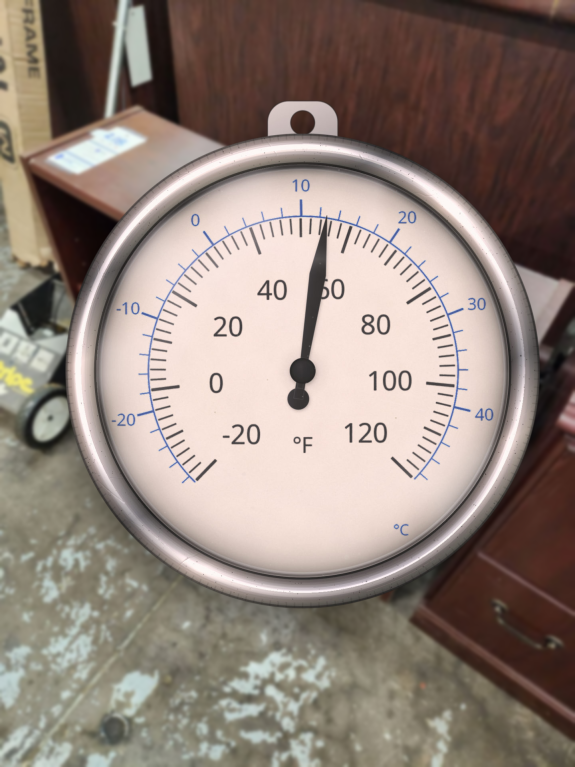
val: 55 °F
